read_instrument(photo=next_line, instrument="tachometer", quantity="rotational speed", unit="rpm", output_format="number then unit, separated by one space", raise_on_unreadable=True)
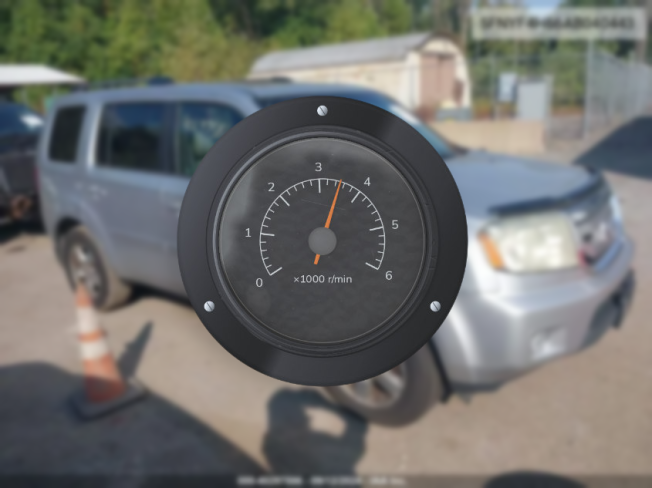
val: 3500 rpm
